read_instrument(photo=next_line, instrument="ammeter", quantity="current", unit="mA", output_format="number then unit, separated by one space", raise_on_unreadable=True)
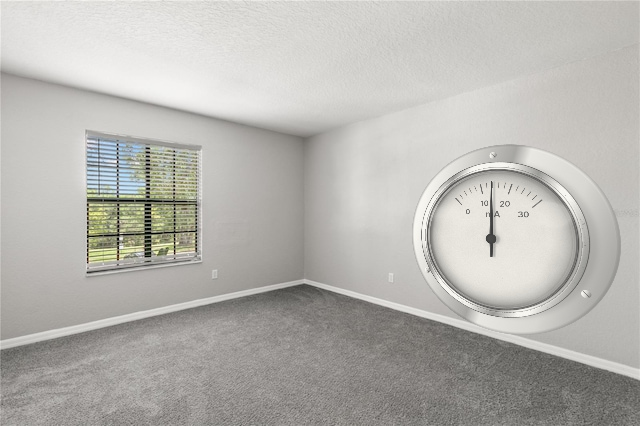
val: 14 mA
